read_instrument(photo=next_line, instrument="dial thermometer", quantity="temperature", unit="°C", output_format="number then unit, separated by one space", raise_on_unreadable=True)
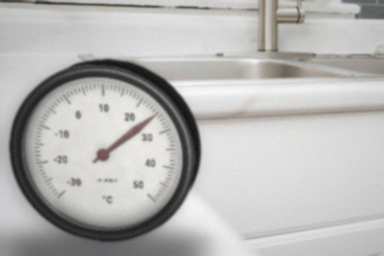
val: 25 °C
